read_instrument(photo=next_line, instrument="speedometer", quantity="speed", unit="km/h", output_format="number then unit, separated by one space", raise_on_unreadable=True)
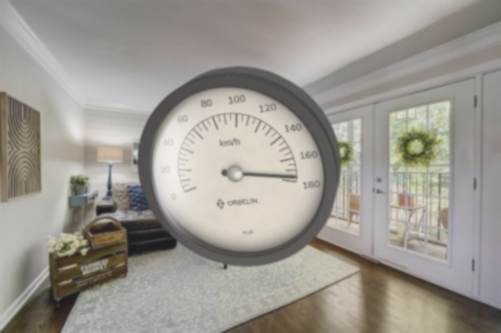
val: 175 km/h
